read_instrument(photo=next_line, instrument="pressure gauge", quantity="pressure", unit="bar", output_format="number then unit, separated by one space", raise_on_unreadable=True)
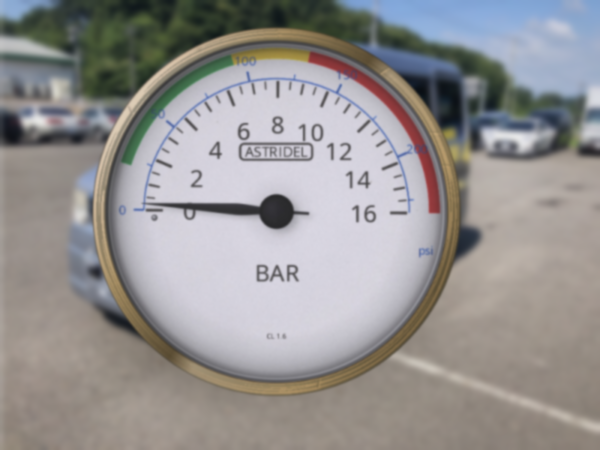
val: 0.25 bar
